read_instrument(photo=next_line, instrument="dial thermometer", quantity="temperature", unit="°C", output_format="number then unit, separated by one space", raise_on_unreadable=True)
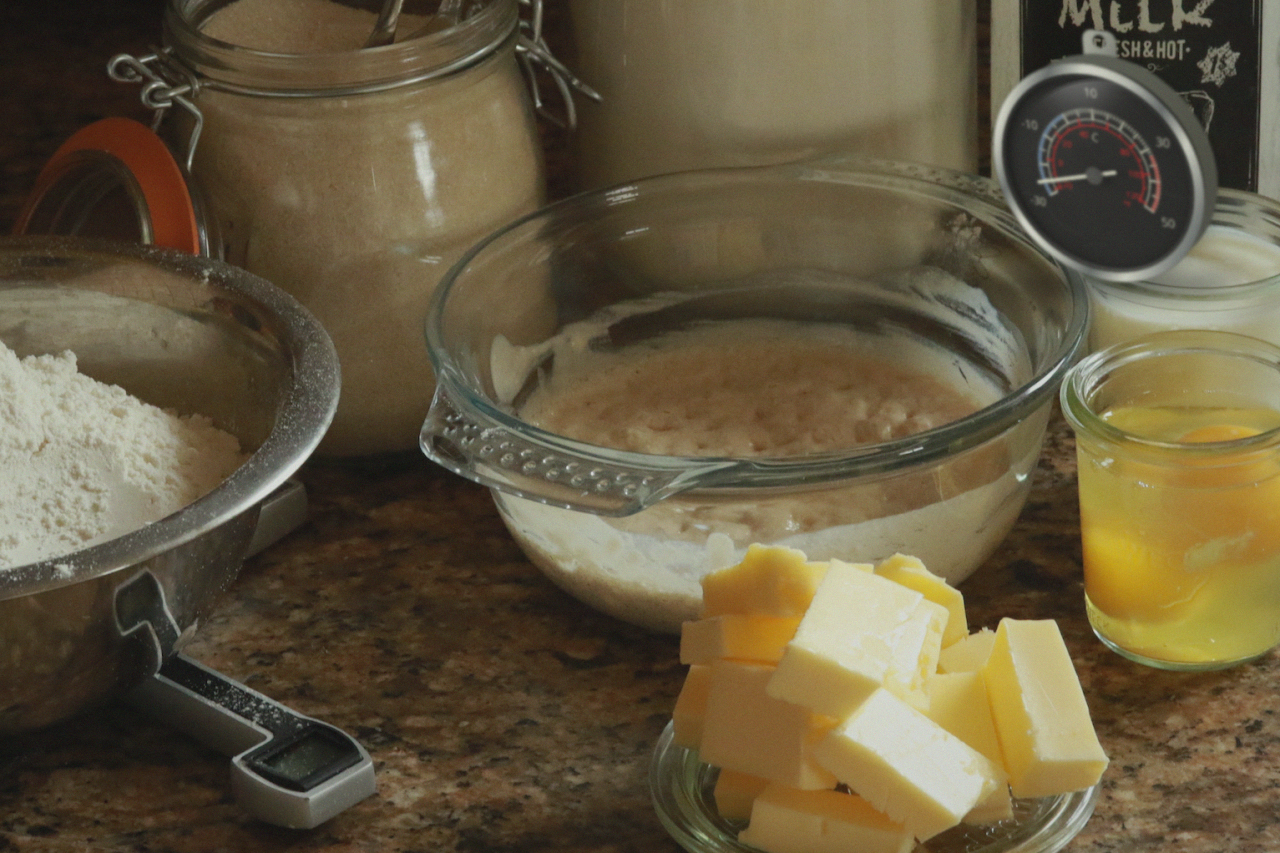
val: -25 °C
